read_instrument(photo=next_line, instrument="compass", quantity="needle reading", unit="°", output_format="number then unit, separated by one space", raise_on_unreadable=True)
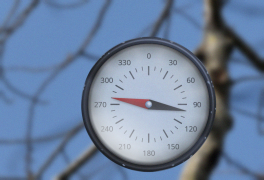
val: 280 °
